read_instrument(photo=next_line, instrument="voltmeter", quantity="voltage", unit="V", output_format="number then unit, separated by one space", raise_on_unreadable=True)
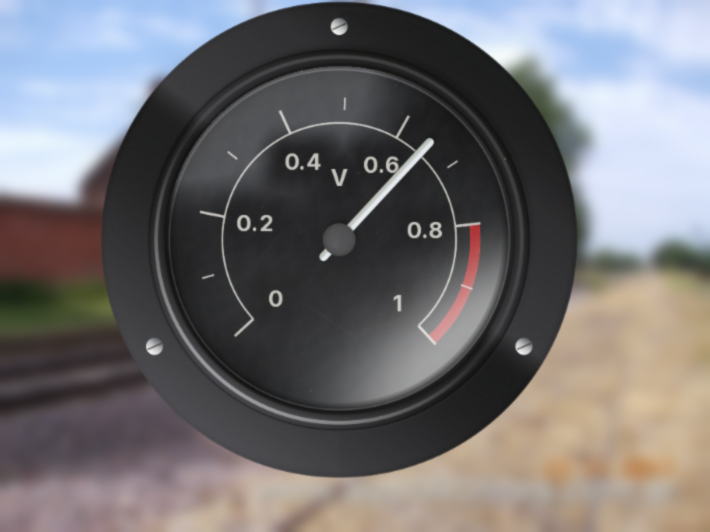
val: 0.65 V
